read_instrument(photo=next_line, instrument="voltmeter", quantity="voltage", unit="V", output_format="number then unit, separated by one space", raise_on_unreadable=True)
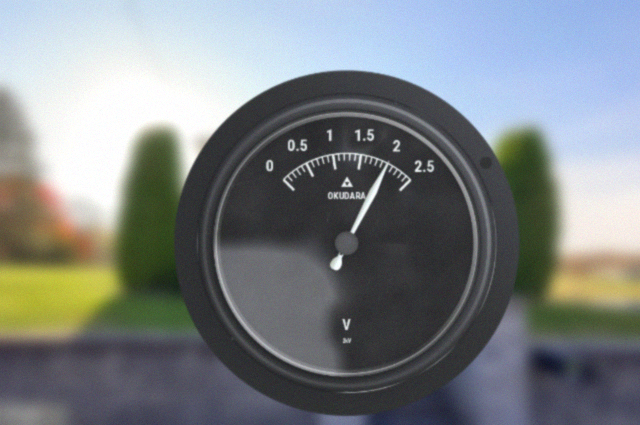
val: 2 V
